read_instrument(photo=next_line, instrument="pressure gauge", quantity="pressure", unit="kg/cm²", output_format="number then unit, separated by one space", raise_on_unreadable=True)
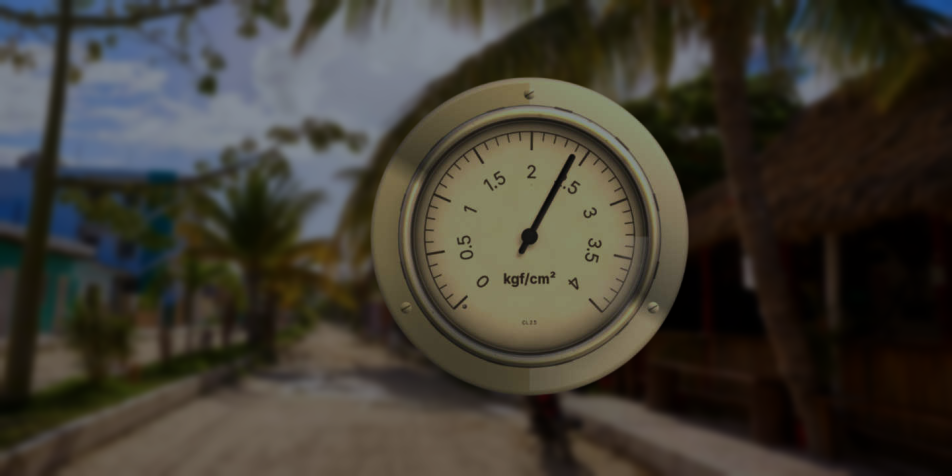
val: 2.4 kg/cm²
